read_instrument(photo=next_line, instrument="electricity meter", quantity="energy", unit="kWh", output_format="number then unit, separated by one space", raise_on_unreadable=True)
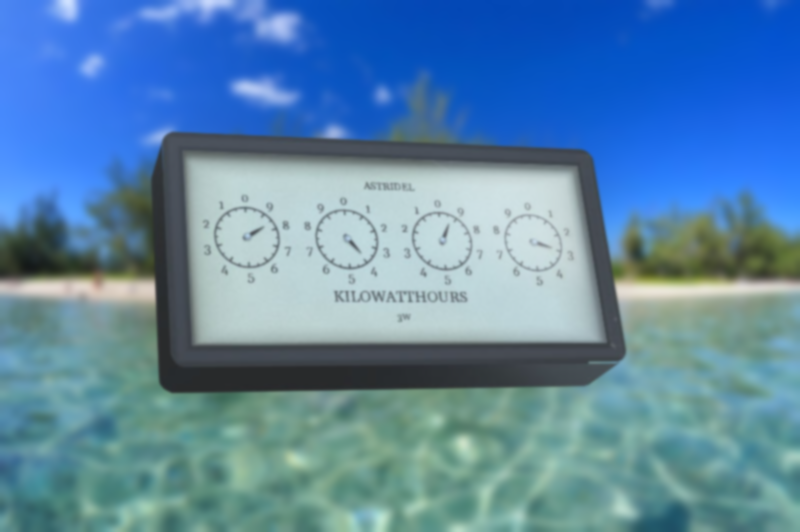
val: 8393 kWh
